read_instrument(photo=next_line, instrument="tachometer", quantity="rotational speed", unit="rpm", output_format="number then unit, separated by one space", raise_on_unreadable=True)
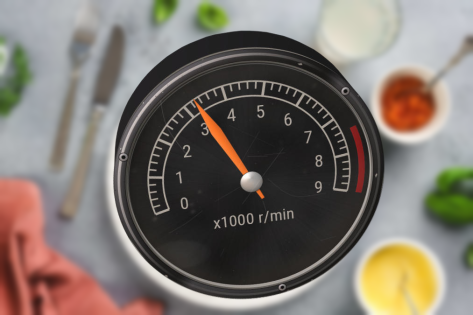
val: 3300 rpm
